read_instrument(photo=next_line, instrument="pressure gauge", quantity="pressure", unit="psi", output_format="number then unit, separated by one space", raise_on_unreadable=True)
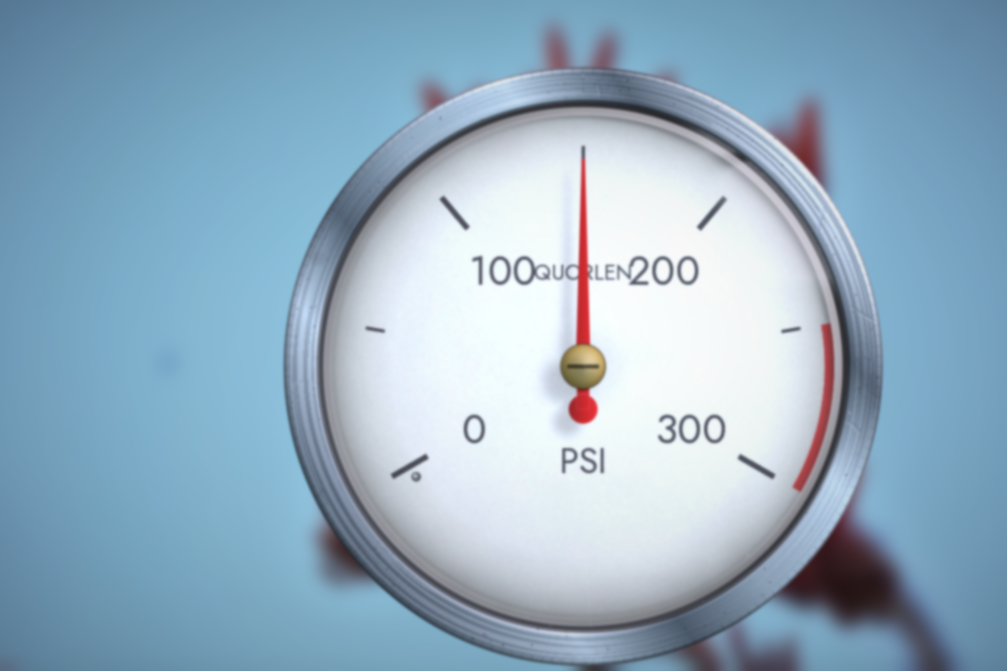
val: 150 psi
